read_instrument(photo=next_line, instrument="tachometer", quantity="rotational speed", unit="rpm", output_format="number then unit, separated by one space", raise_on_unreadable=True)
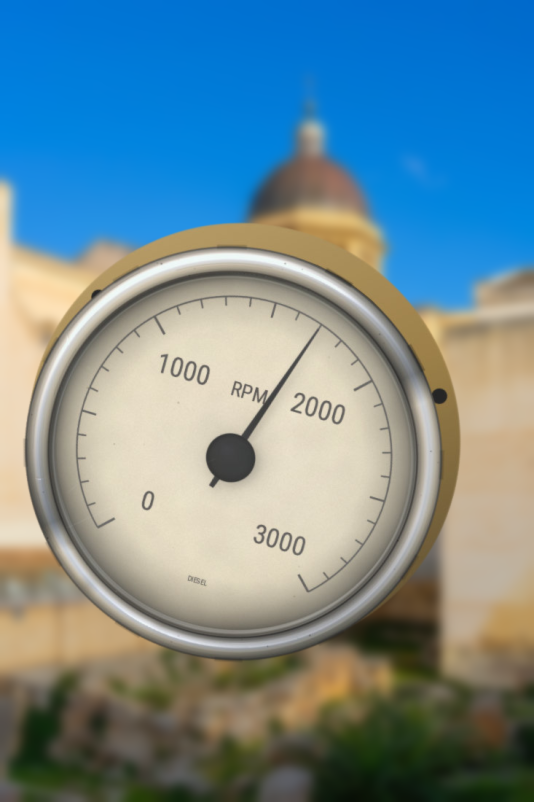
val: 1700 rpm
